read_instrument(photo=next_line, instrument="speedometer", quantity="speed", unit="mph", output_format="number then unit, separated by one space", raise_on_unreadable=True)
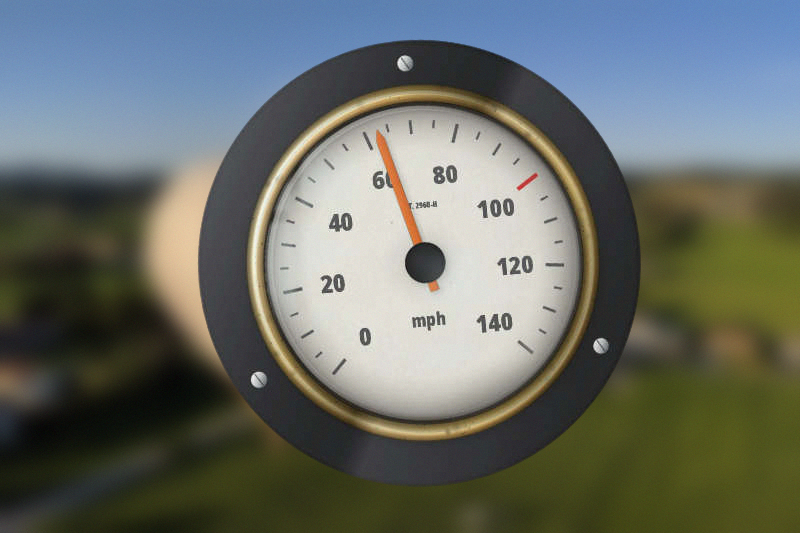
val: 62.5 mph
